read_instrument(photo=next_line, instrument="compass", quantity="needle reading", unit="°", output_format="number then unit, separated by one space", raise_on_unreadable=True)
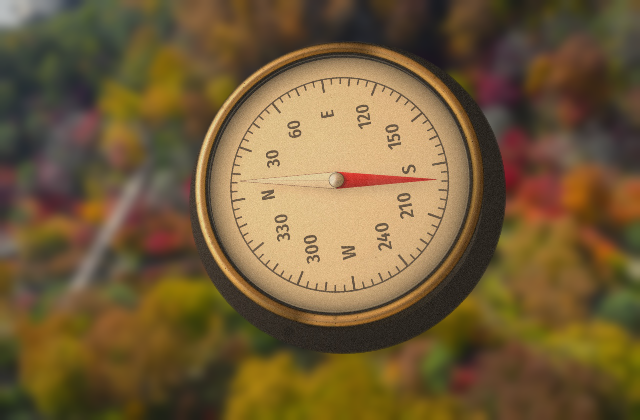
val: 190 °
